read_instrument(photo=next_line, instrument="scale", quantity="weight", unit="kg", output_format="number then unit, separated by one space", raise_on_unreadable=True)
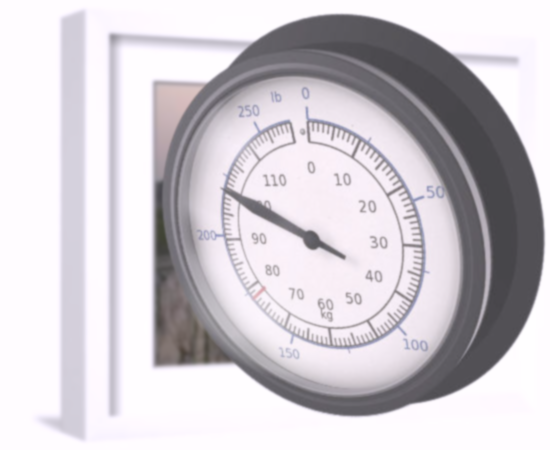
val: 100 kg
